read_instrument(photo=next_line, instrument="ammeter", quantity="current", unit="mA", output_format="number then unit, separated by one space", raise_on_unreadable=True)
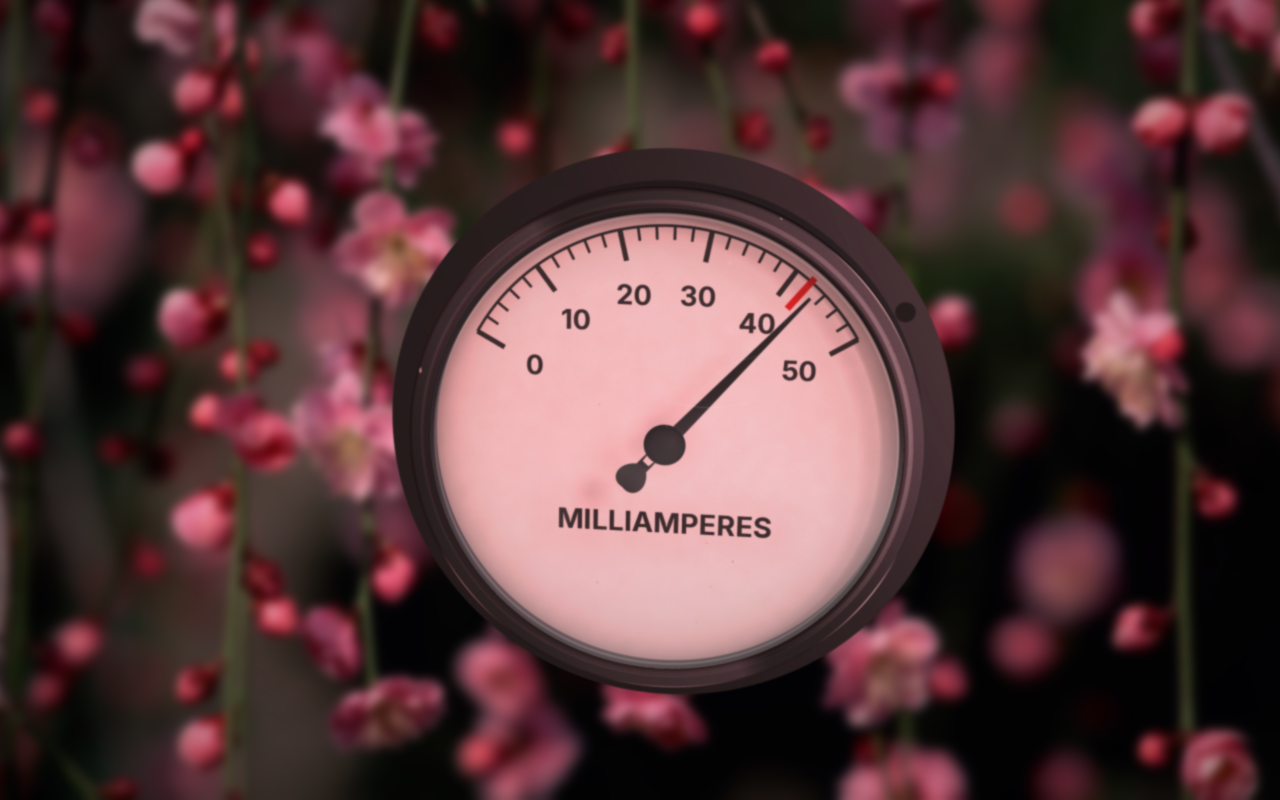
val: 43 mA
